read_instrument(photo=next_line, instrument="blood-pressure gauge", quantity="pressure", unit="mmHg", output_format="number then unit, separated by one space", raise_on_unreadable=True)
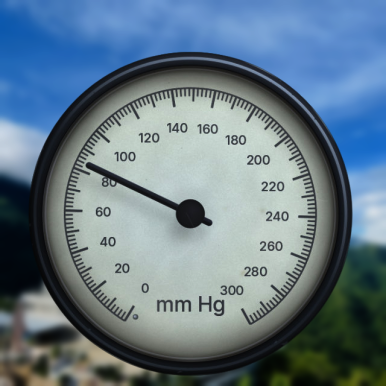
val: 84 mmHg
